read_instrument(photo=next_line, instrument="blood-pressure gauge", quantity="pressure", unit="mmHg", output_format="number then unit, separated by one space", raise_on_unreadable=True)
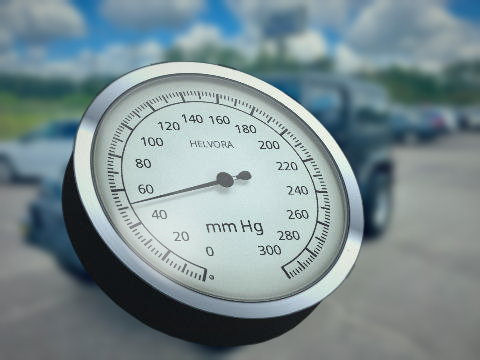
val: 50 mmHg
